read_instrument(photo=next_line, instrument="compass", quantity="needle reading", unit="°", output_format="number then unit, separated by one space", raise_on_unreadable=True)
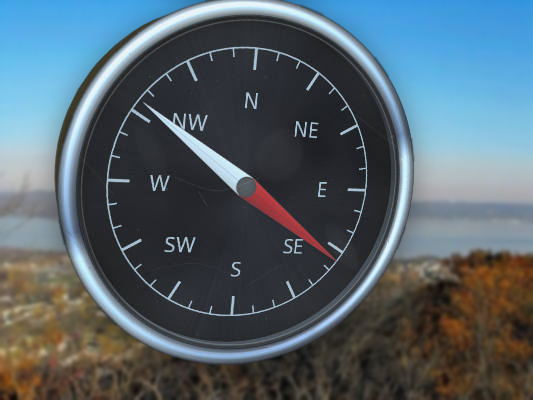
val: 125 °
